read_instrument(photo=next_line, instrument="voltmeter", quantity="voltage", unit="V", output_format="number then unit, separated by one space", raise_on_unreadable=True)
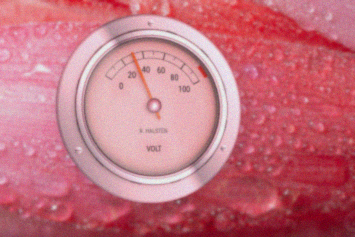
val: 30 V
